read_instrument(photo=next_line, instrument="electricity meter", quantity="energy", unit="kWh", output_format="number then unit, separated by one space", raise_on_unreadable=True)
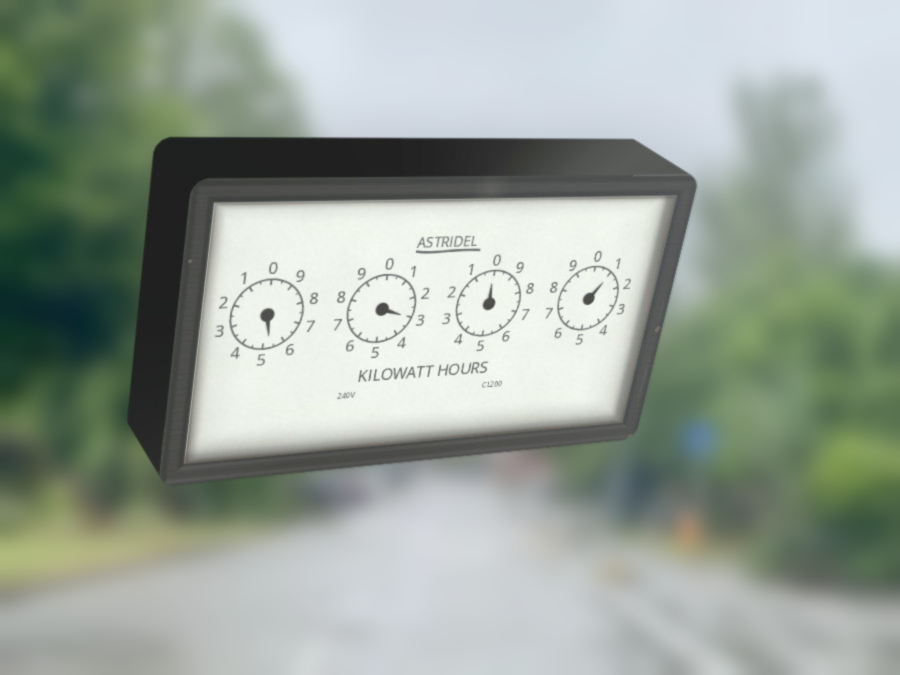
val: 5301 kWh
